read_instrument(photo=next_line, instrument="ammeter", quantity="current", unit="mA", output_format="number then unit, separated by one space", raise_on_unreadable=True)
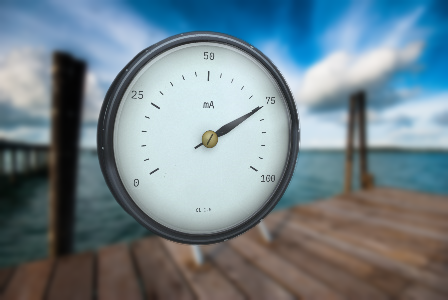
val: 75 mA
